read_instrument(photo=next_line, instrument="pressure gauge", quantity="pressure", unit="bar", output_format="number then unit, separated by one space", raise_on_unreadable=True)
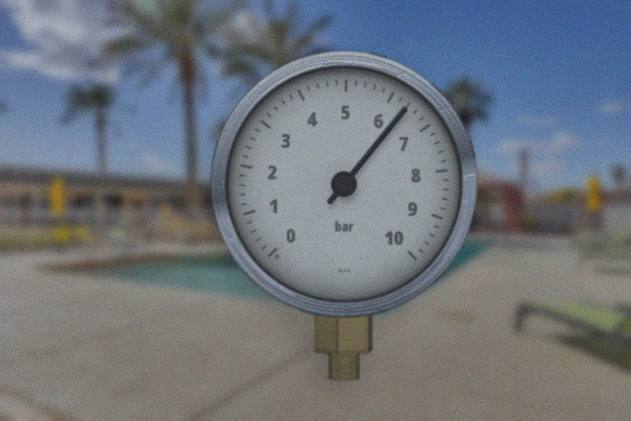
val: 6.4 bar
